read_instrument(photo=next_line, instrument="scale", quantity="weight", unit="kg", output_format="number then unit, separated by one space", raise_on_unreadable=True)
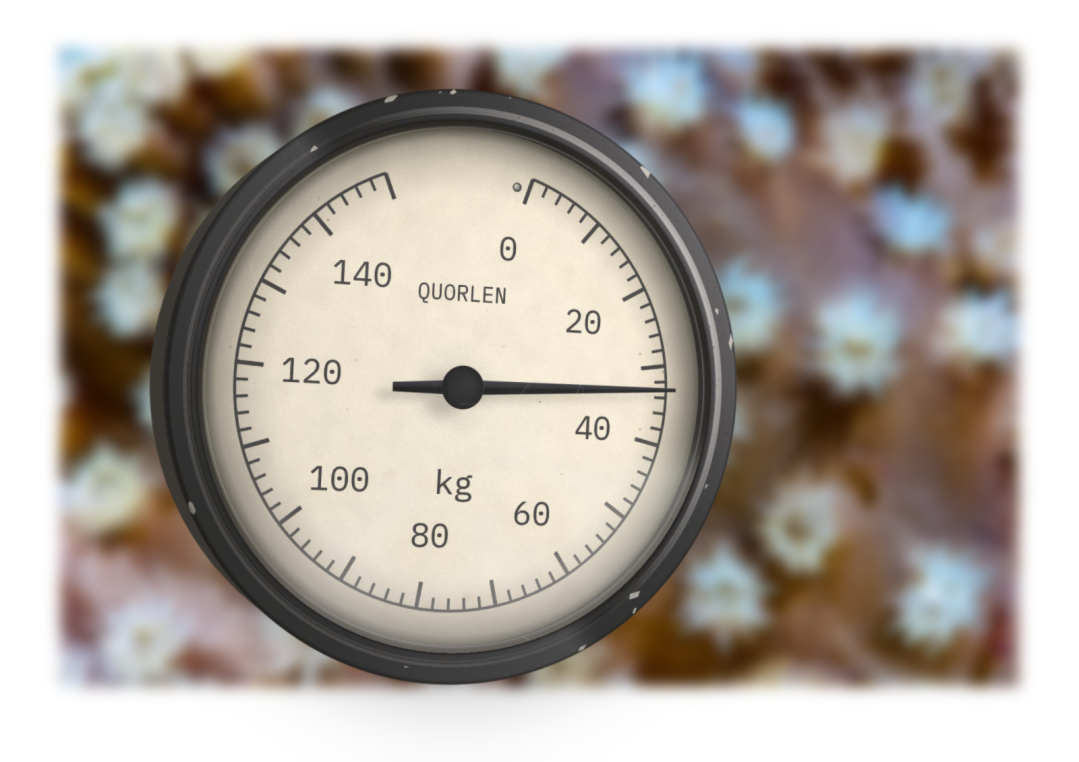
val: 33 kg
